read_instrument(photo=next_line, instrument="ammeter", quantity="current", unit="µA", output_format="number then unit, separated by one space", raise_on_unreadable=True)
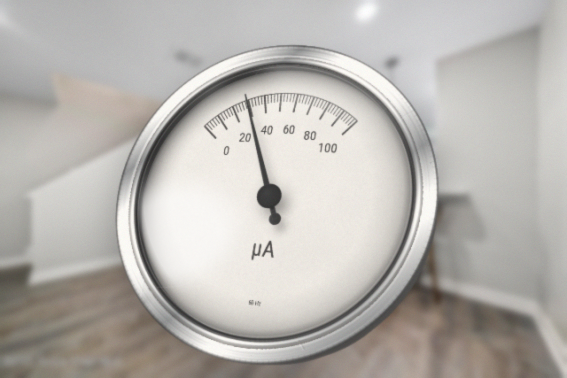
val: 30 µA
